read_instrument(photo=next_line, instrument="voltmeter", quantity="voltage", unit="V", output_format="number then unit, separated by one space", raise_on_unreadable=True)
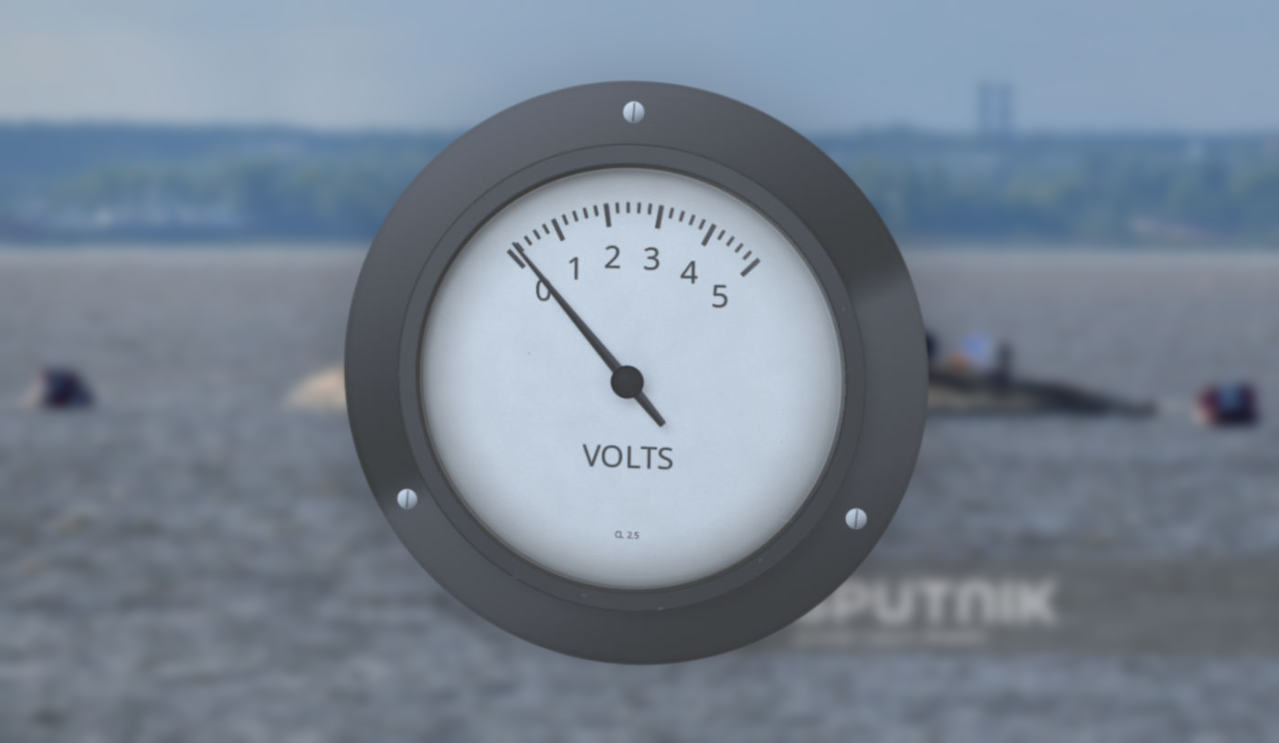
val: 0.2 V
